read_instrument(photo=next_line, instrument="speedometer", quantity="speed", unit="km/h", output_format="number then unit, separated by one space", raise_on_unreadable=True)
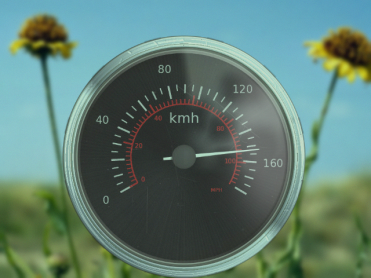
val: 152.5 km/h
